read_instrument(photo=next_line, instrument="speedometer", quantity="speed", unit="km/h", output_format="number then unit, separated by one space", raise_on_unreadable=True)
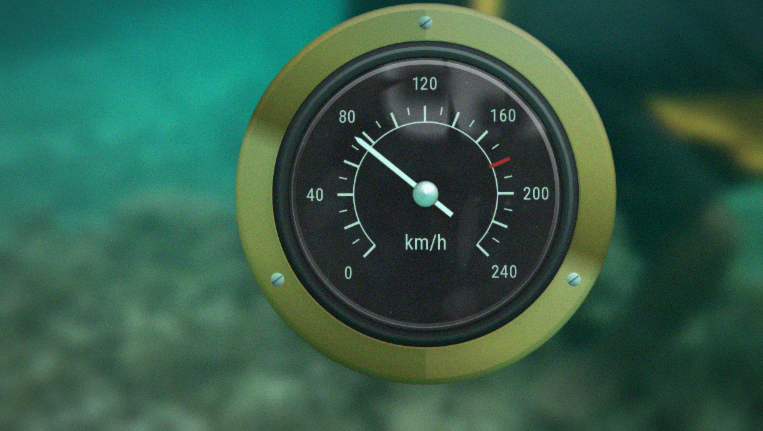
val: 75 km/h
